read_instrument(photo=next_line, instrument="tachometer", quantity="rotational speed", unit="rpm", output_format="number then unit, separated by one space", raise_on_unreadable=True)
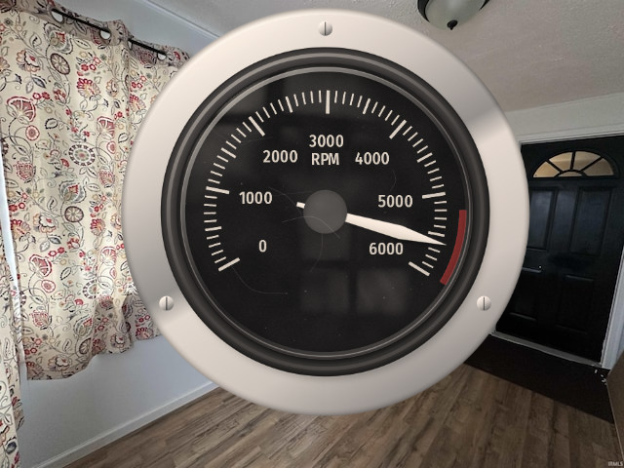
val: 5600 rpm
